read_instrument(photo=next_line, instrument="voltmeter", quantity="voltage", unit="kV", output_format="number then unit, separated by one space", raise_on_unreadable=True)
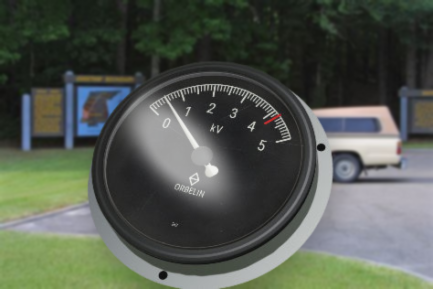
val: 0.5 kV
